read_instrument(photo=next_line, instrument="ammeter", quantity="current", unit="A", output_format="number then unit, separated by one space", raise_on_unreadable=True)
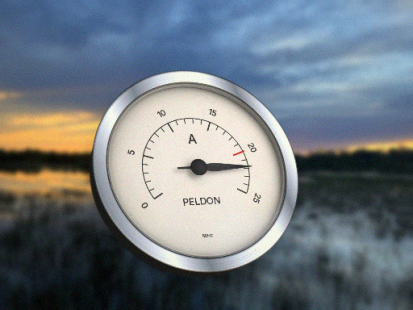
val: 22 A
